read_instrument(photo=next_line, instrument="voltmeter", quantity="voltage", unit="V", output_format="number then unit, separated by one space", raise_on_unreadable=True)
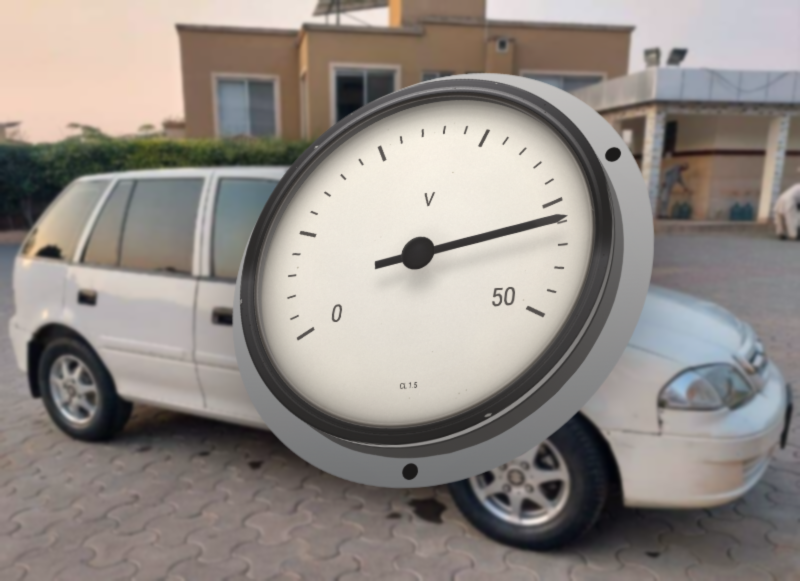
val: 42 V
